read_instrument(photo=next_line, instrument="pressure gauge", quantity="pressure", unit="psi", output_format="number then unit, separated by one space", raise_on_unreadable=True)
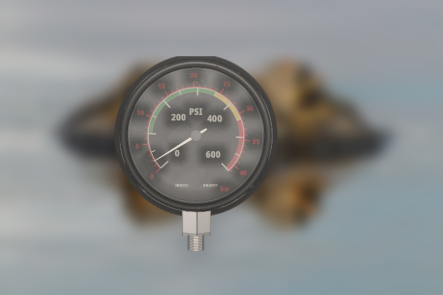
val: 25 psi
